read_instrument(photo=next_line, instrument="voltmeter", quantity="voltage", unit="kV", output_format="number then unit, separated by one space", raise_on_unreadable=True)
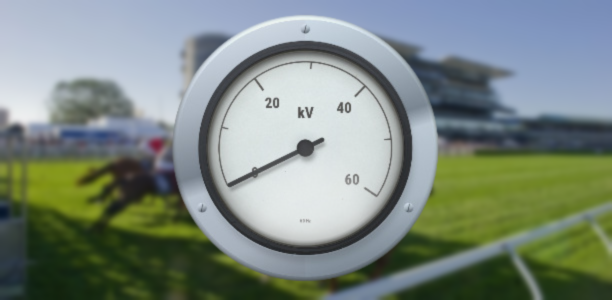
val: 0 kV
